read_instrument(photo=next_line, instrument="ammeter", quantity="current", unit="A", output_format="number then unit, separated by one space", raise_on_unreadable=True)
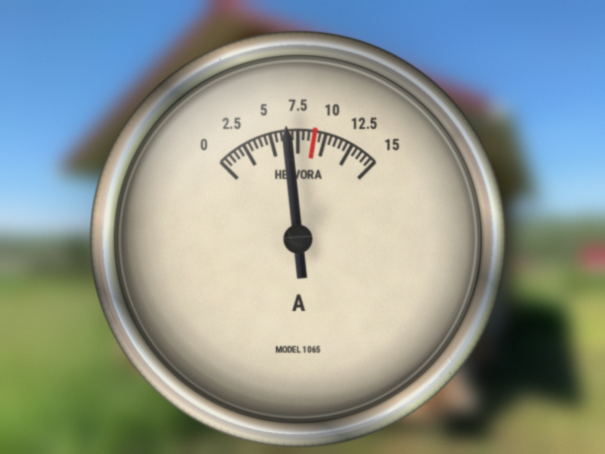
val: 6.5 A
